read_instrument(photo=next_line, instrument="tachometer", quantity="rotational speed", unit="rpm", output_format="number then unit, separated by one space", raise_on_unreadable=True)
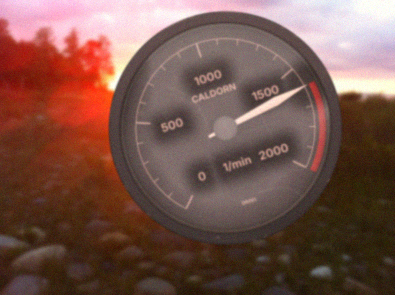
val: 1600 rpm
